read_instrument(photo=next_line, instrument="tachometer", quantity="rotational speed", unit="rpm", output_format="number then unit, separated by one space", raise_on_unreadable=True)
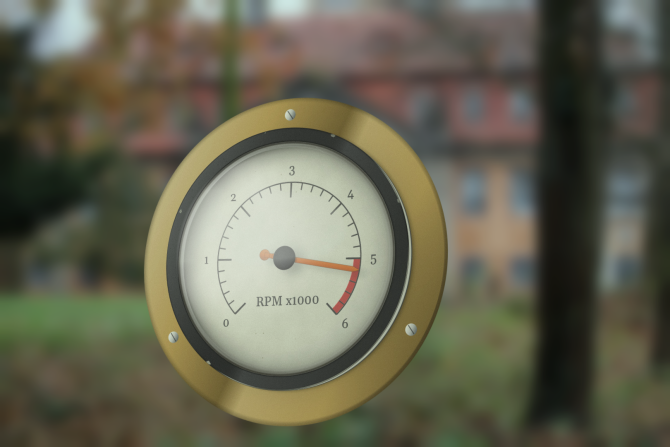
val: 5200 rpm
